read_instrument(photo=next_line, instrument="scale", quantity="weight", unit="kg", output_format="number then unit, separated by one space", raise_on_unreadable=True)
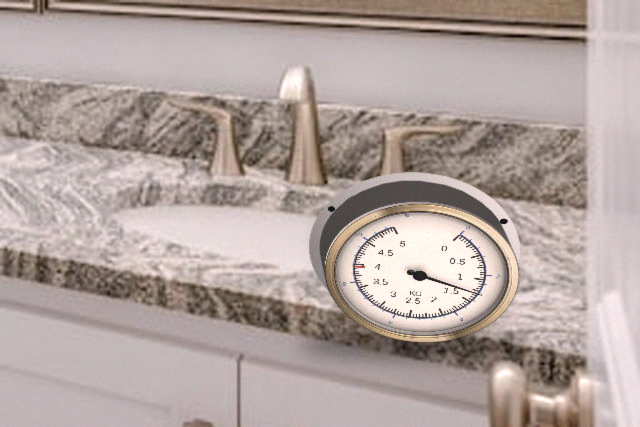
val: 1.25 kg
